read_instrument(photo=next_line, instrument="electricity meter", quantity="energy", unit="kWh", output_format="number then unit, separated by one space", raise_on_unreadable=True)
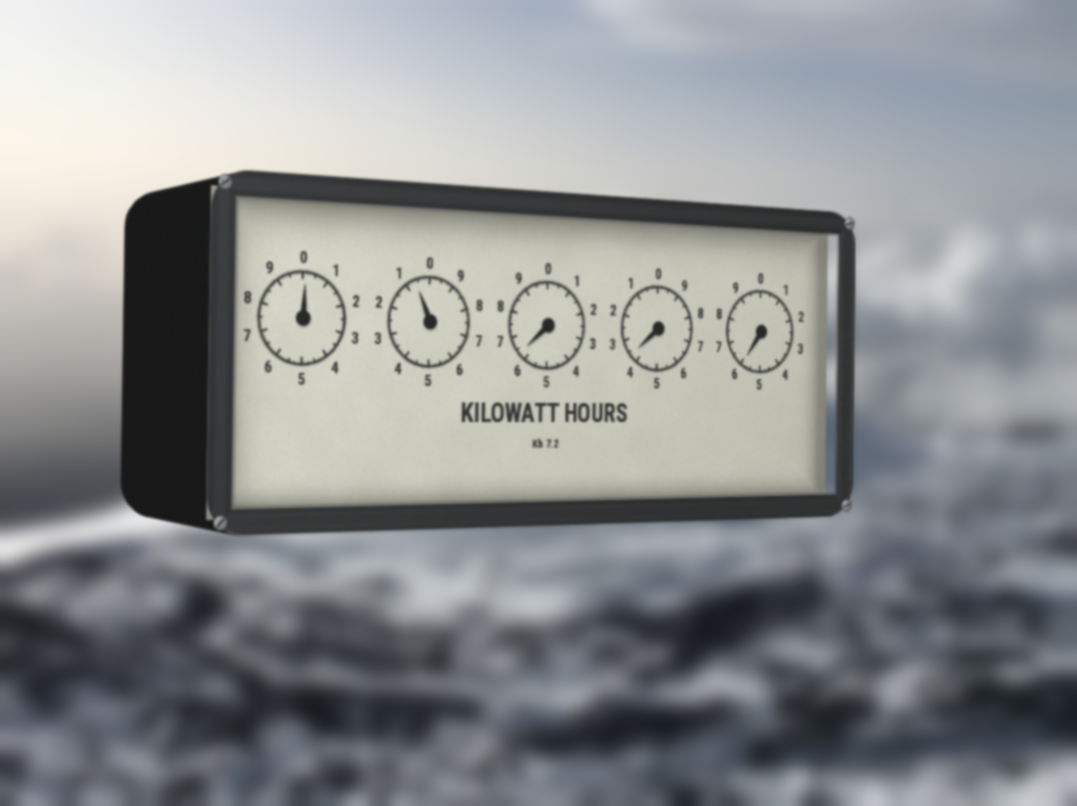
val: 636 kWh
